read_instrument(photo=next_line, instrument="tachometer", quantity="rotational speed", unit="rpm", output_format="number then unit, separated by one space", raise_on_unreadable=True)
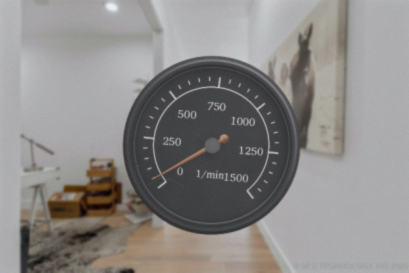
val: 50 rpm
